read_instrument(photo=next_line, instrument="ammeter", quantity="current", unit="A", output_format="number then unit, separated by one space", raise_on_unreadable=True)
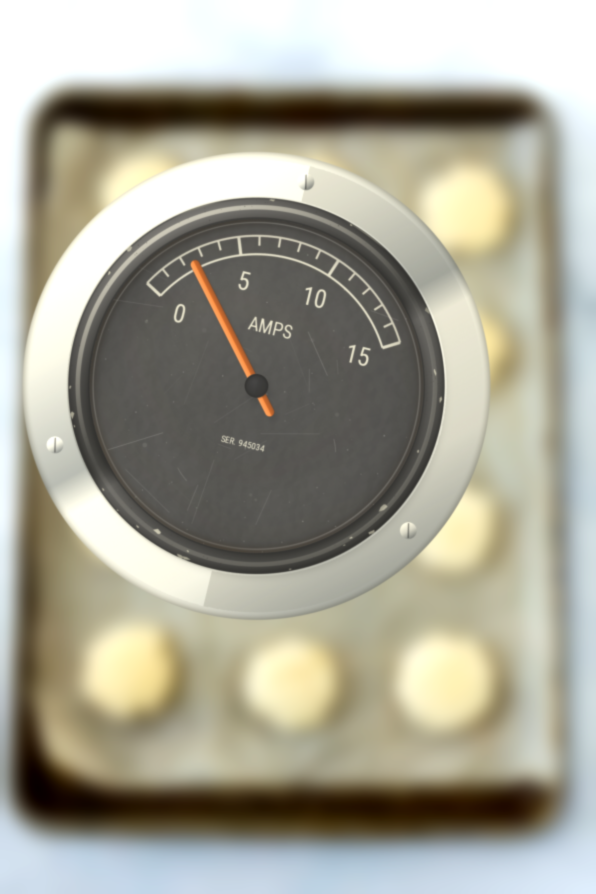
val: 2.5 A
